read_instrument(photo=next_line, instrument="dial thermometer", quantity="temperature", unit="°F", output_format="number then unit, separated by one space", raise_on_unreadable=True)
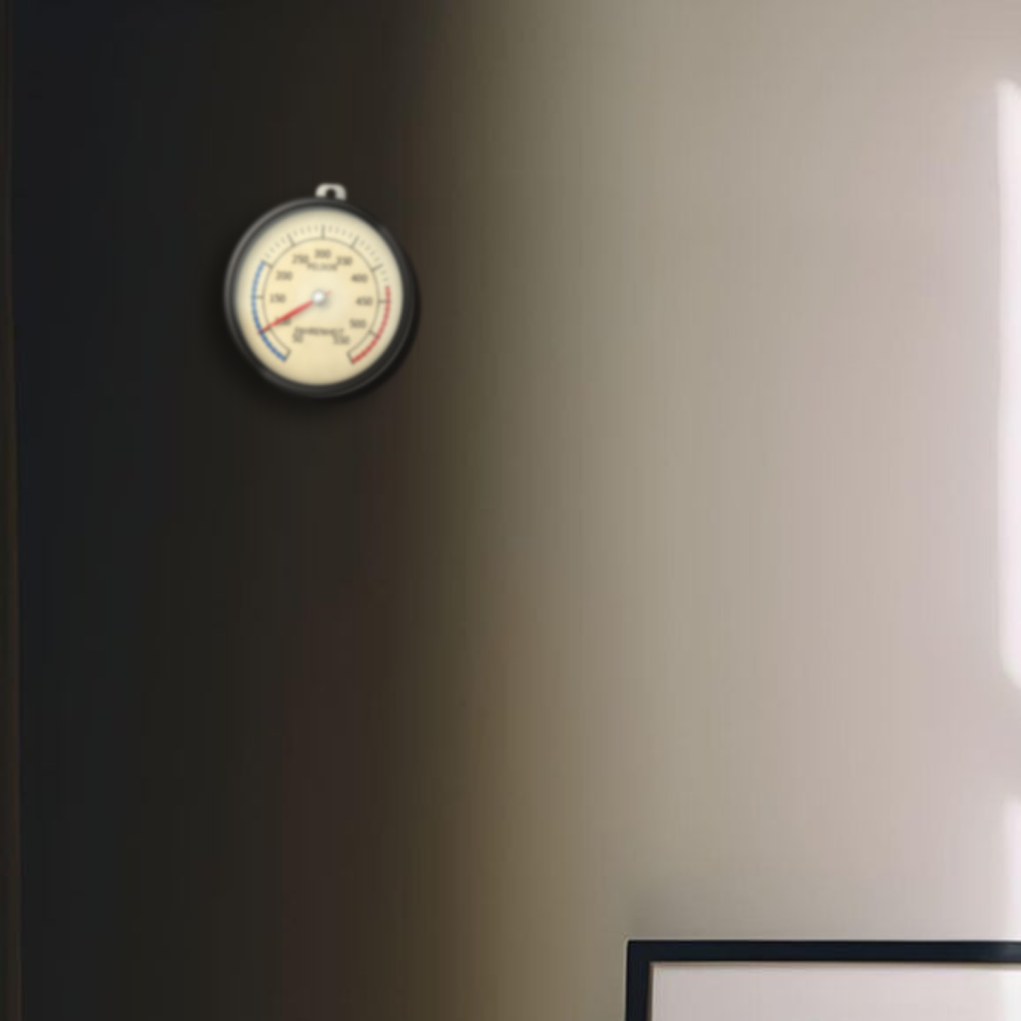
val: 100 °F
